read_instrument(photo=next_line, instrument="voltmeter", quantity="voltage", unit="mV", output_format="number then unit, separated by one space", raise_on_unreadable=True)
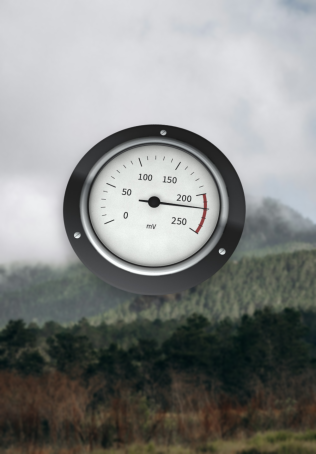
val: 220 mV
